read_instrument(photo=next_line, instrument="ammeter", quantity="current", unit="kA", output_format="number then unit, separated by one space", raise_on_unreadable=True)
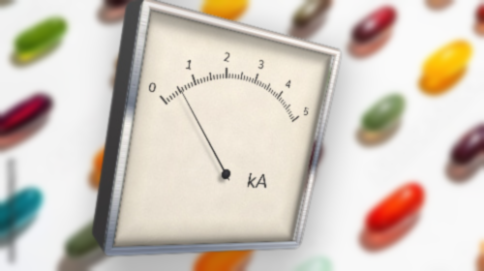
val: 0.5 kA
